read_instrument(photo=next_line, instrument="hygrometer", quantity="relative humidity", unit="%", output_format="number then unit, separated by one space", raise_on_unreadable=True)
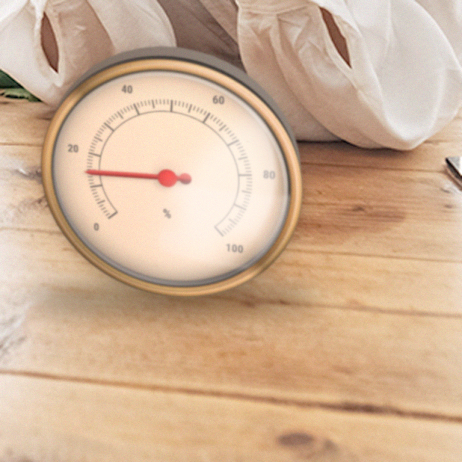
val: 15 %
